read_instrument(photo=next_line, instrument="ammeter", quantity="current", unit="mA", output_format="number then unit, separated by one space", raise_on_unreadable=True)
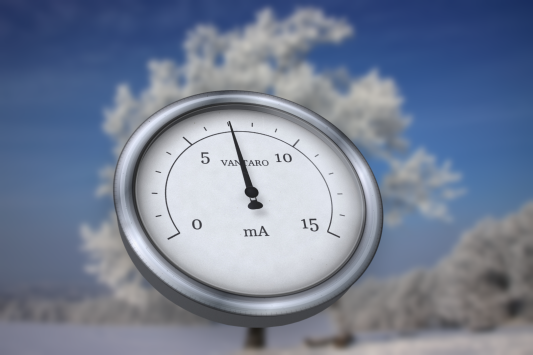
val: 7 mA
